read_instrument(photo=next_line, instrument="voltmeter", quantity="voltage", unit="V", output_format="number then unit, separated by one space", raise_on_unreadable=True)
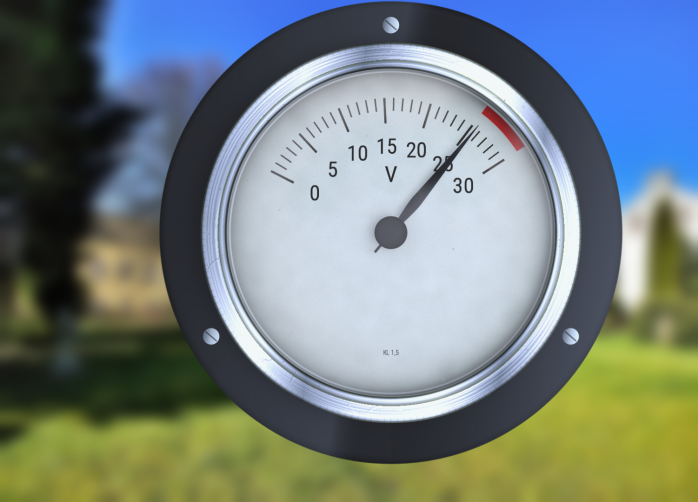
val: 25.5 V
